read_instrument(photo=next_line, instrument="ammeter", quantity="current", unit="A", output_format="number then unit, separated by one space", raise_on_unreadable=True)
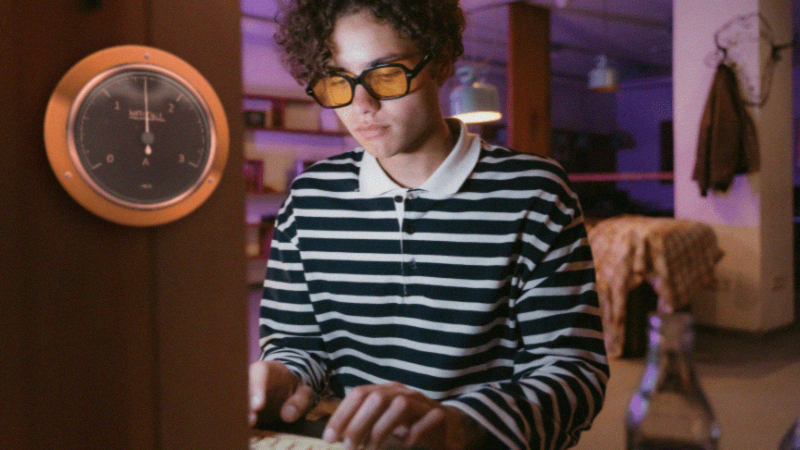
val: 1.5 A
